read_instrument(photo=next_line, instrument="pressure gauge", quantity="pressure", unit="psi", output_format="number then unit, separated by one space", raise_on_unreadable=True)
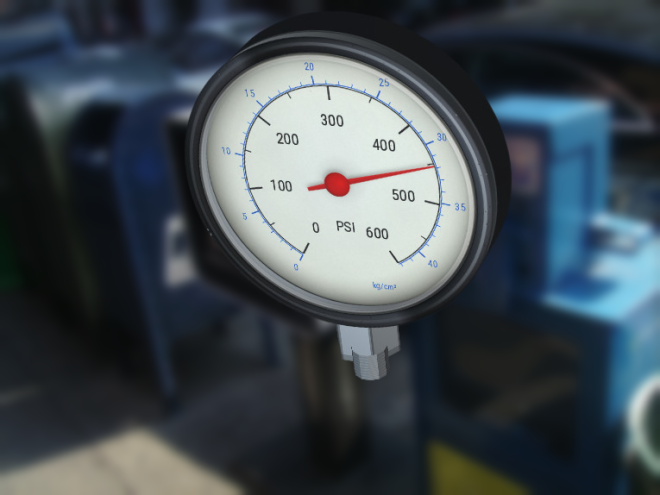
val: 450 psi
